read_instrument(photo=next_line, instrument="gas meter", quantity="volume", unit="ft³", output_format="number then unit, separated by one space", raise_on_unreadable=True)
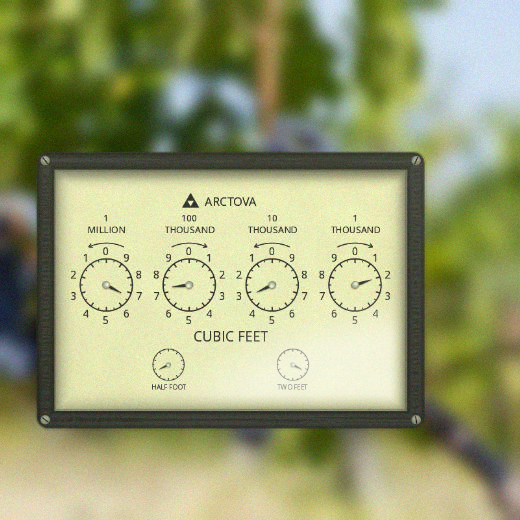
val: 673200 ft³
